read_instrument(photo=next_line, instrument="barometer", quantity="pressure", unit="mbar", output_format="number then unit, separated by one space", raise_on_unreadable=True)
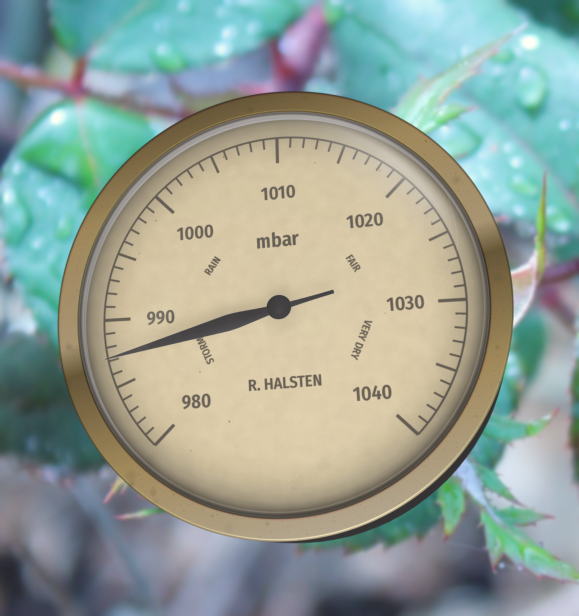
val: 987 mbar
